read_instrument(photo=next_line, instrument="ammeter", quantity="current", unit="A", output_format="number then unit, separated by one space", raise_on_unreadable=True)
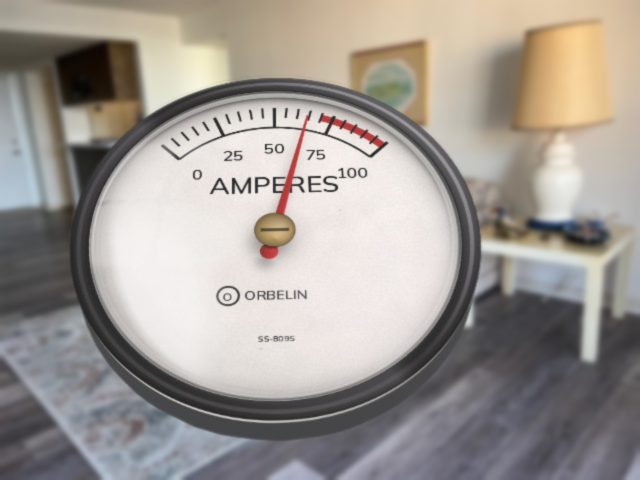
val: 65 A
